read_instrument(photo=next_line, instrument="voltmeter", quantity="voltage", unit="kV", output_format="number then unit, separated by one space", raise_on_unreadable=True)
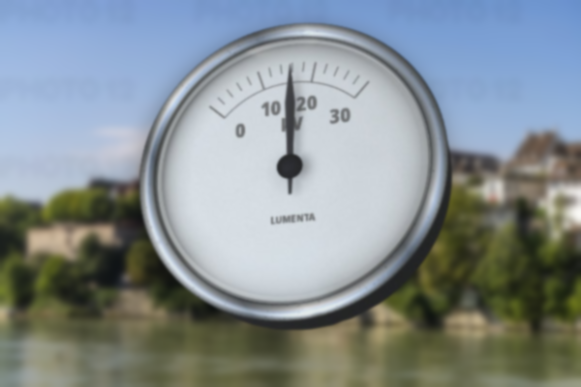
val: 16 kV
